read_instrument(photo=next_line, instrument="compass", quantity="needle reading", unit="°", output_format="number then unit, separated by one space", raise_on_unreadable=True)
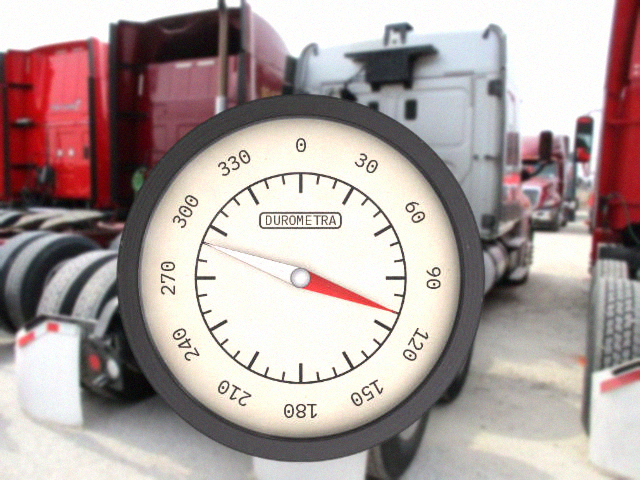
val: 110 °
